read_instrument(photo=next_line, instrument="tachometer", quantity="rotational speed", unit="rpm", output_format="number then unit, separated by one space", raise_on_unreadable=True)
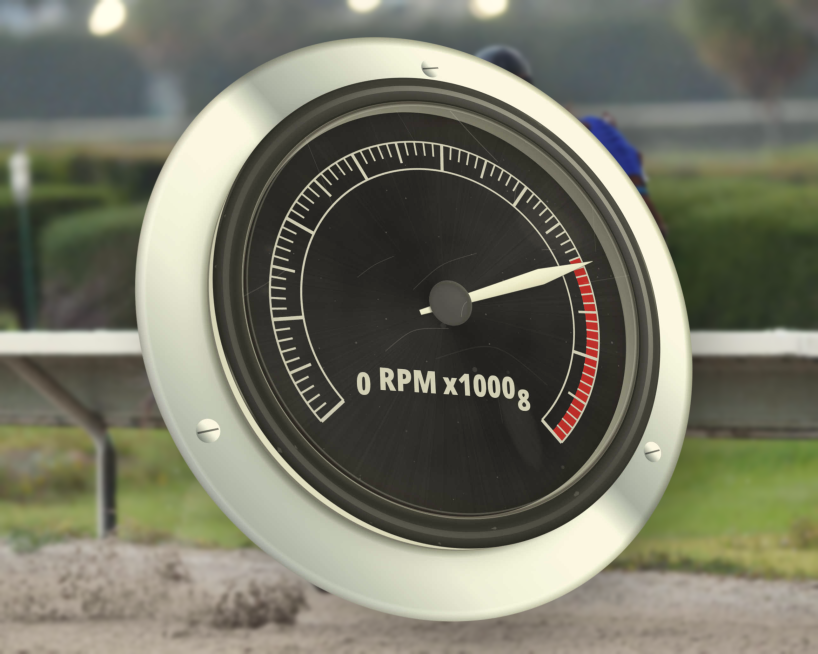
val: 6000 rpm
